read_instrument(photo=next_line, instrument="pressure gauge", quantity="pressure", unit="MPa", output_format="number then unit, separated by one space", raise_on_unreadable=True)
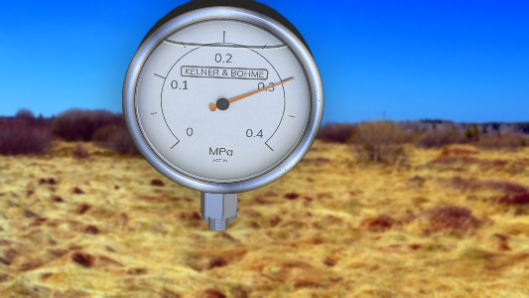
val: 0.3 MPa
